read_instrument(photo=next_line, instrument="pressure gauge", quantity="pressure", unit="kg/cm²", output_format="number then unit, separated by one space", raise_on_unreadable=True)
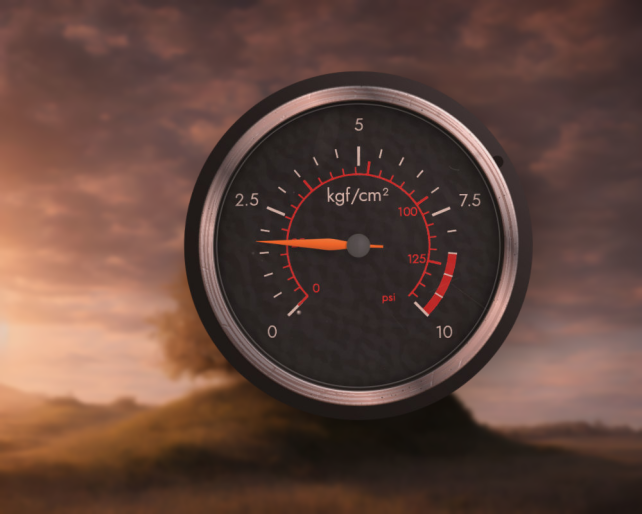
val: 1.75 kg/cm²
